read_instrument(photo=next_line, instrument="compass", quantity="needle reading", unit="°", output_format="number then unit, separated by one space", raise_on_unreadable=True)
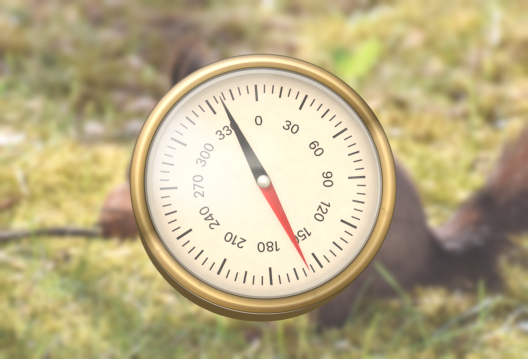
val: 157.5 °
